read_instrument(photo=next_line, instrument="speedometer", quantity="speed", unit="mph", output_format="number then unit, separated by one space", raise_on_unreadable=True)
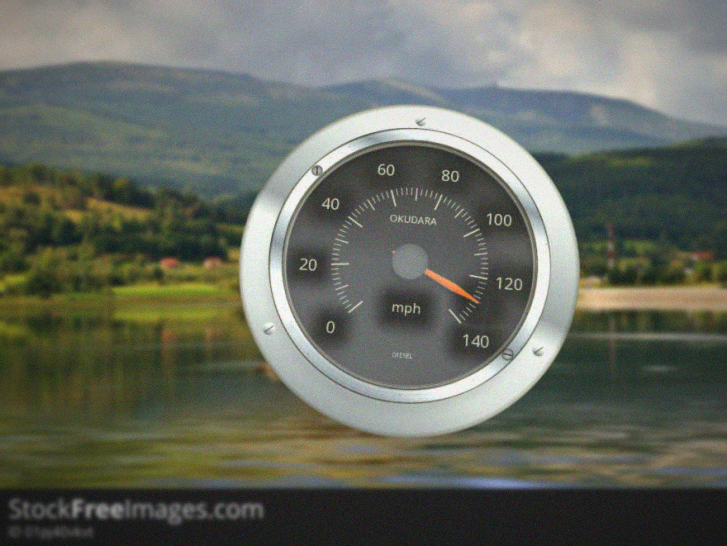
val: 130 mph
